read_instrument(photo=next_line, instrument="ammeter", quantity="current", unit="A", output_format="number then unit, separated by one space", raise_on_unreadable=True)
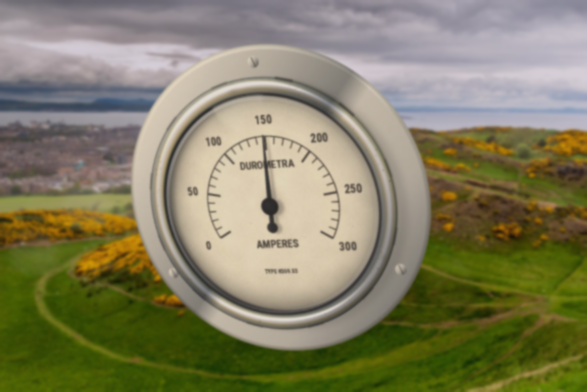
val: 150 A
